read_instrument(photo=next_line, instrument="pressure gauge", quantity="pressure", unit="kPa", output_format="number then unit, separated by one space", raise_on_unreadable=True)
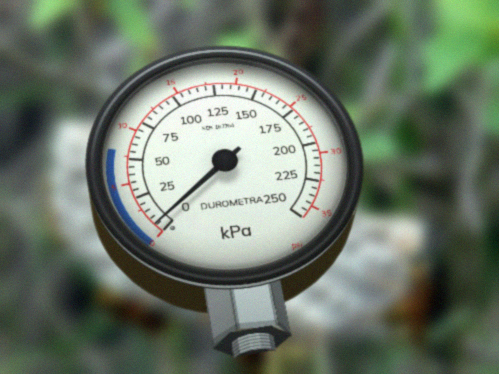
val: 5 kPa
